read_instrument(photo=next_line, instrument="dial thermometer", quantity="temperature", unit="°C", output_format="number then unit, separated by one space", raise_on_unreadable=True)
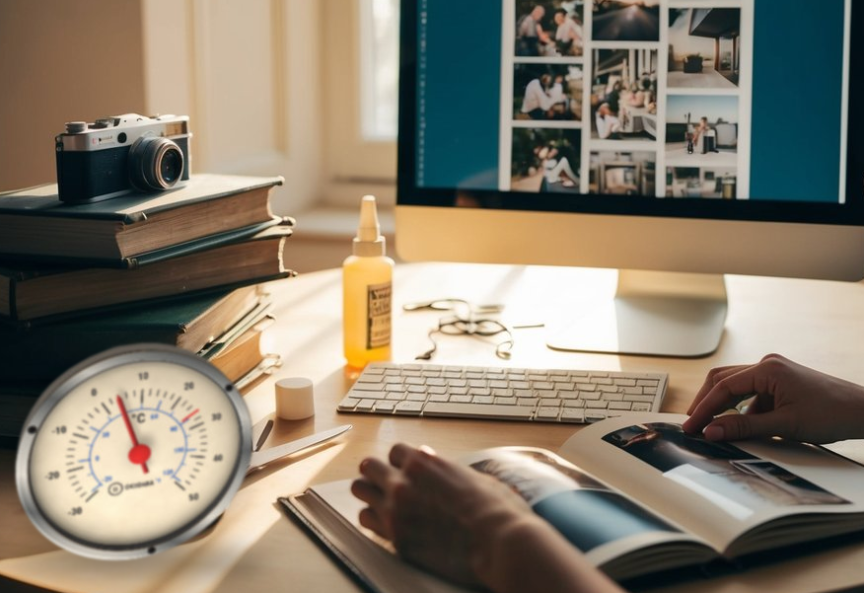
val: 4 °C
